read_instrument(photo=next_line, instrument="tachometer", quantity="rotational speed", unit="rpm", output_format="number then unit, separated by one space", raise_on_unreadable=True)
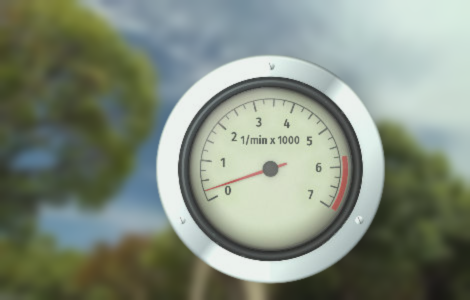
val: 250 rpm
